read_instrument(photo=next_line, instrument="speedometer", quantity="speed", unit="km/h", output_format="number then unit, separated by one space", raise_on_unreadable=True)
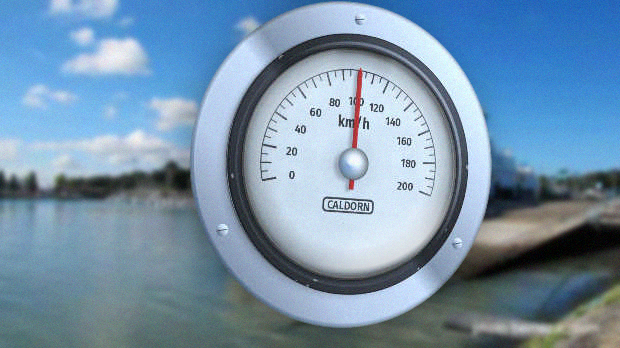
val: 100 km/h
